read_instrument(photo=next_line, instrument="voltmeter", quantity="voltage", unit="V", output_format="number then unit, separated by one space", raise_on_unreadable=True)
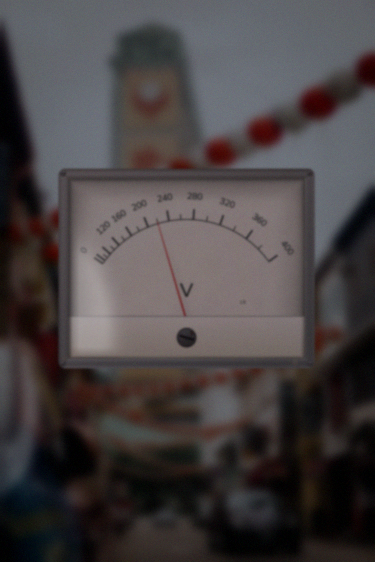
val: 220 V
